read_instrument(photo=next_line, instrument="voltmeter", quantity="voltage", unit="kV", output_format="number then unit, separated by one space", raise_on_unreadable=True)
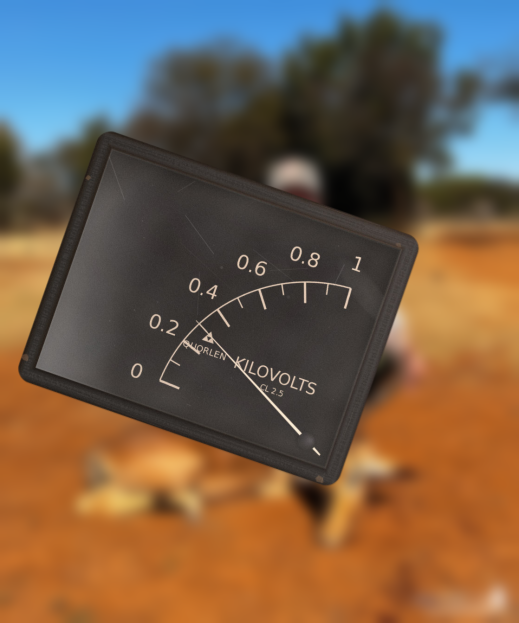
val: 0.3 kV
